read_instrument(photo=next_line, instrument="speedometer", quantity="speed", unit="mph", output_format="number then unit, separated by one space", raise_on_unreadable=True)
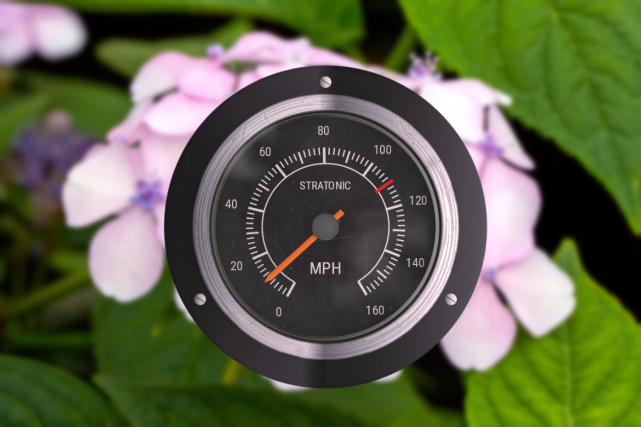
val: 10 mph
